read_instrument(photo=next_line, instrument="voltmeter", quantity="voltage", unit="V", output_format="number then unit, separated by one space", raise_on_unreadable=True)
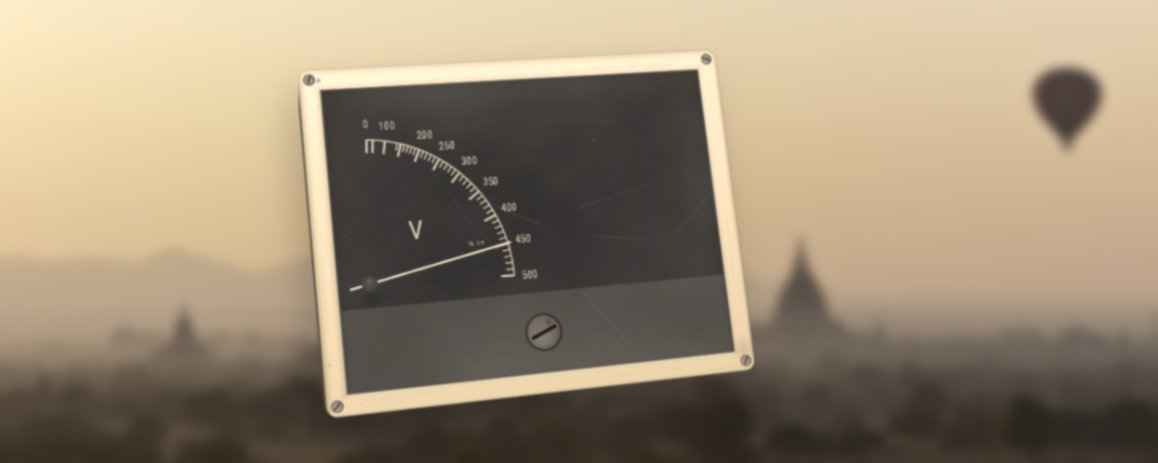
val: 450 V
